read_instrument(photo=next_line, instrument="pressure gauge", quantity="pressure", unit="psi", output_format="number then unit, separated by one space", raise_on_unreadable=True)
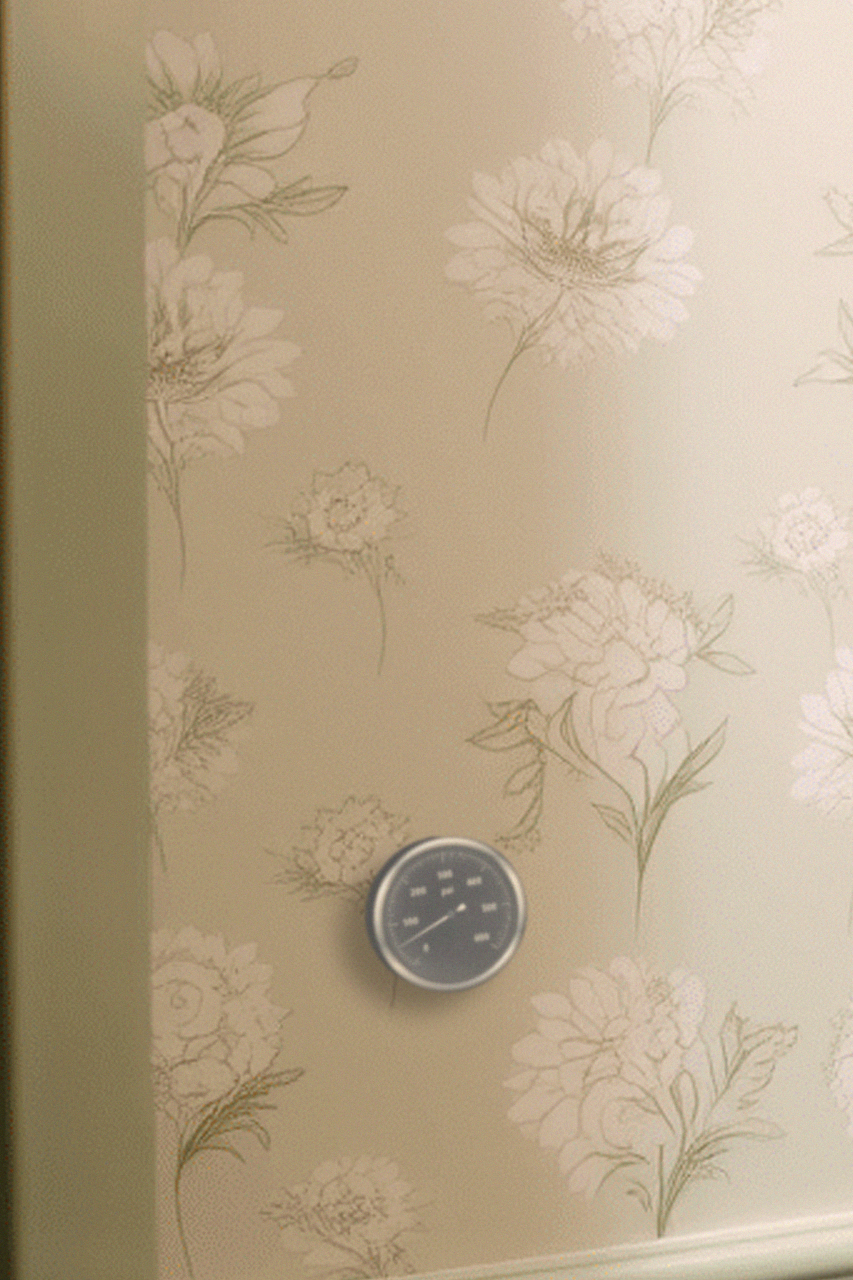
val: 50 psi
